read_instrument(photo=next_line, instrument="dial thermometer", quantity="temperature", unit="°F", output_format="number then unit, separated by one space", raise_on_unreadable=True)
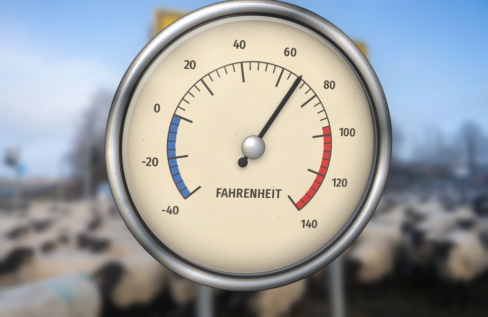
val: 68 °F
